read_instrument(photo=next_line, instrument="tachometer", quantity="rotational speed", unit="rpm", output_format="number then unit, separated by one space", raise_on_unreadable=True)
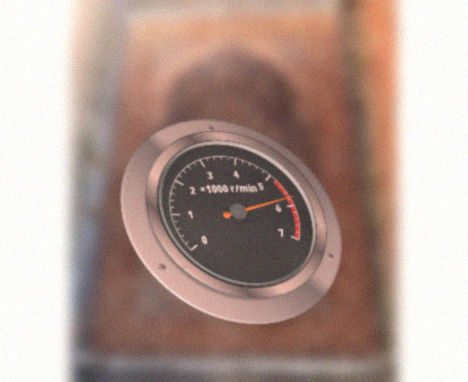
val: 5800 rpm
